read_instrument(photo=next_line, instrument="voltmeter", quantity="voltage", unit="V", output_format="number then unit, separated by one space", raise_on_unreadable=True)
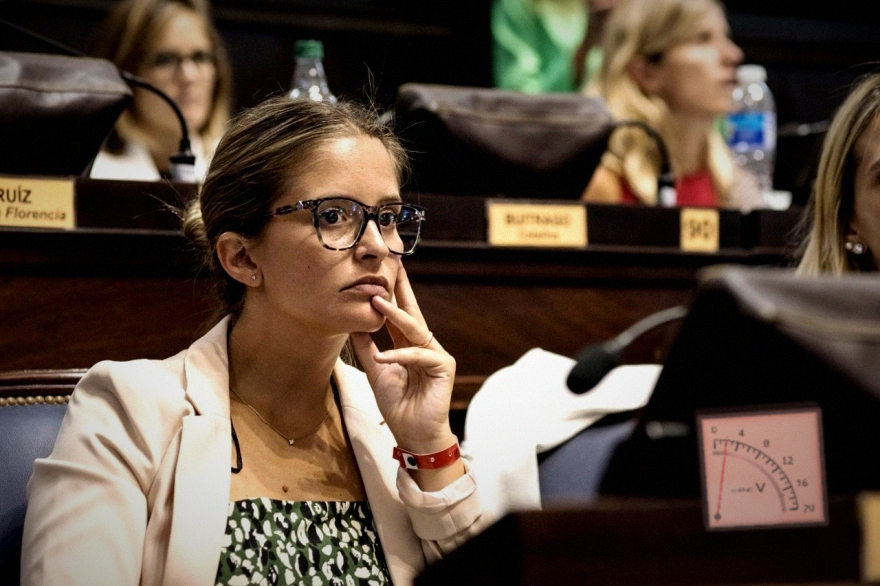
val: 2 V
